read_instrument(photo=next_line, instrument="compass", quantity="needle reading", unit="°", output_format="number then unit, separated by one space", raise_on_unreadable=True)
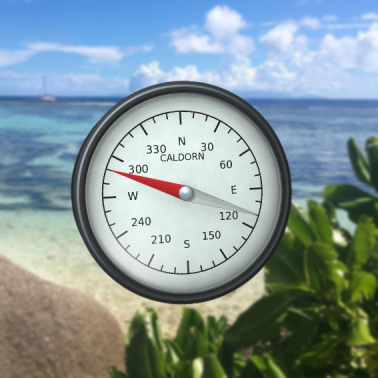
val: 290 °
